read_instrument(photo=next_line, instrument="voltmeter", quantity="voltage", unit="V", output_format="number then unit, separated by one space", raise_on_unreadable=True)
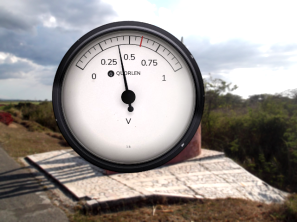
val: 0.4 V
